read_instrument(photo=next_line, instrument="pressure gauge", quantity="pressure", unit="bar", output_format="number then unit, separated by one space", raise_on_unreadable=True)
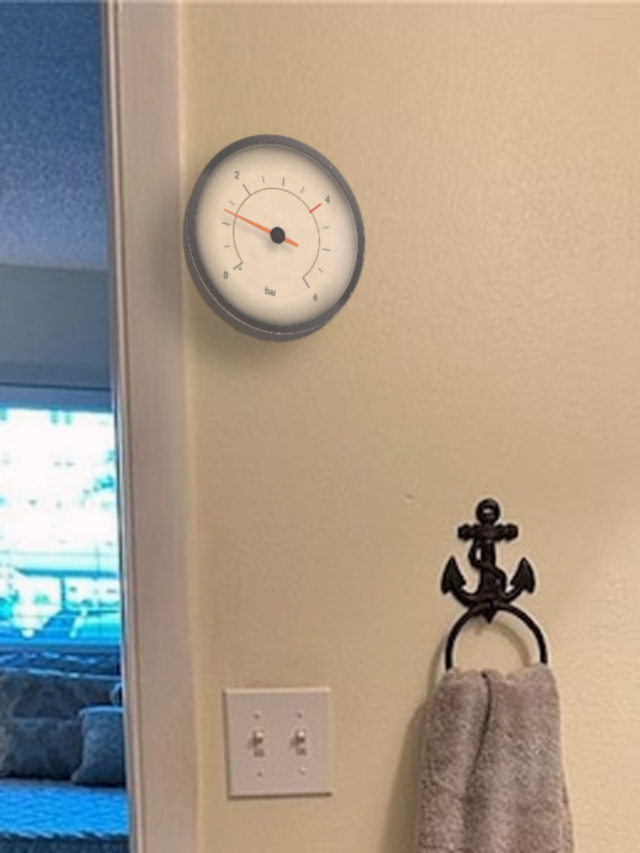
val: 1.25 bar
